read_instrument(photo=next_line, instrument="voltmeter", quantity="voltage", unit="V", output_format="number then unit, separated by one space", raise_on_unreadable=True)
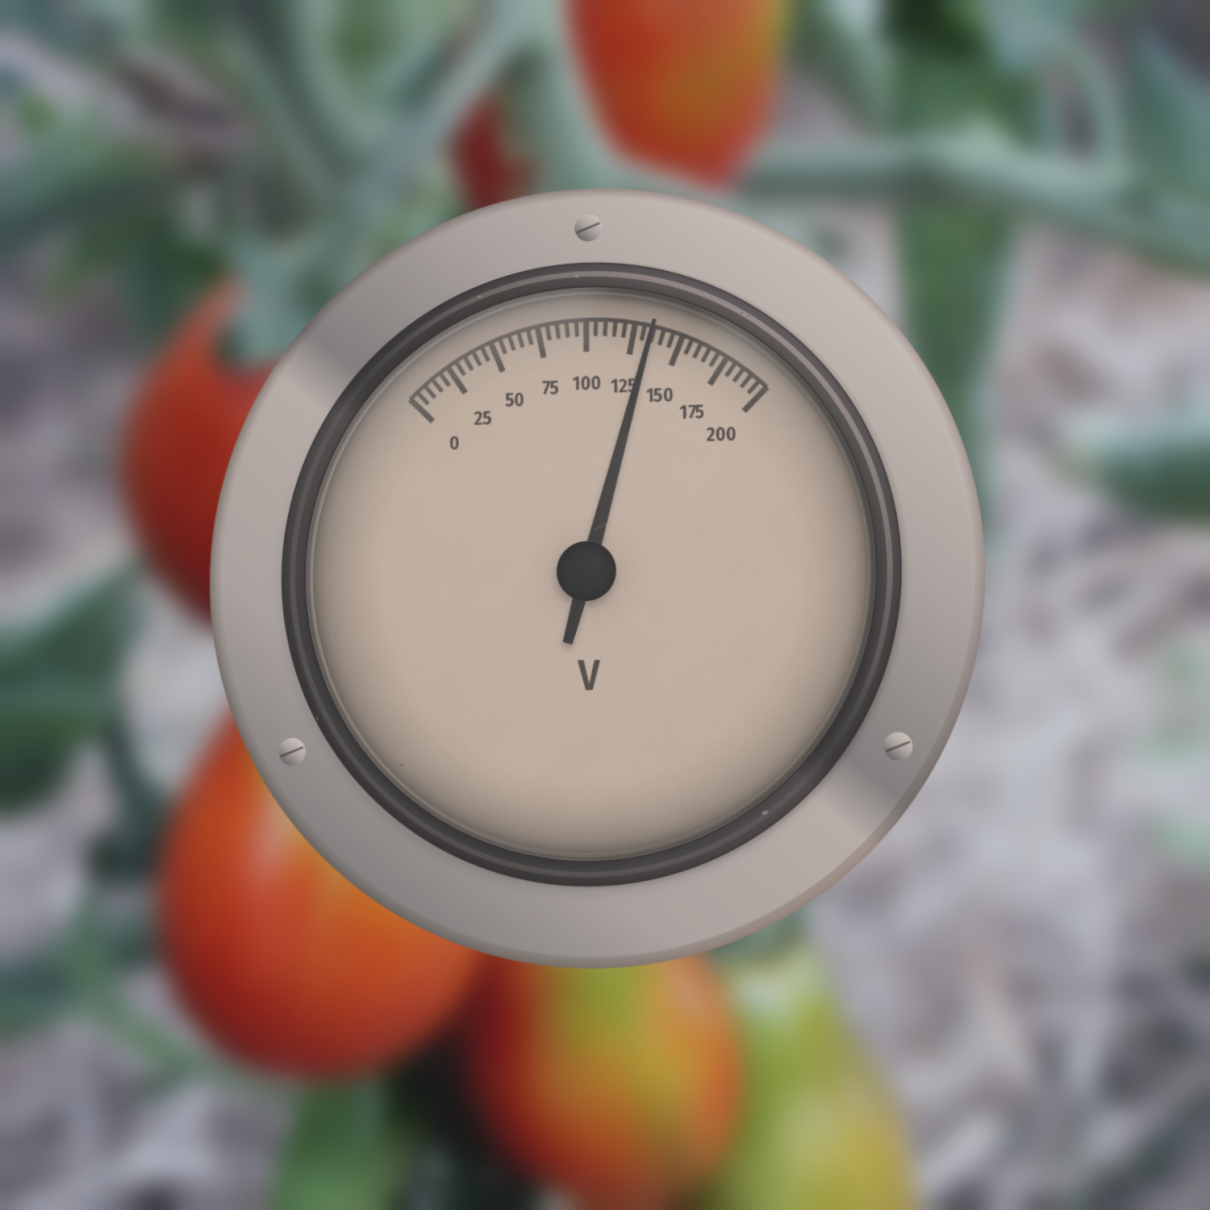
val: 135 V
